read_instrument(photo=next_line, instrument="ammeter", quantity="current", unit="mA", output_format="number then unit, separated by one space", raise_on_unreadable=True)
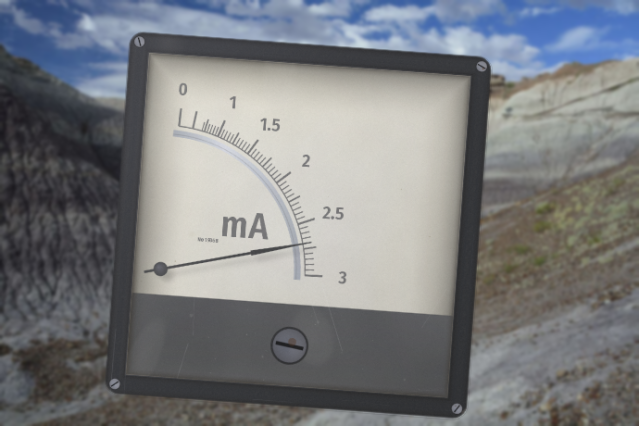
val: 2.7 mA
